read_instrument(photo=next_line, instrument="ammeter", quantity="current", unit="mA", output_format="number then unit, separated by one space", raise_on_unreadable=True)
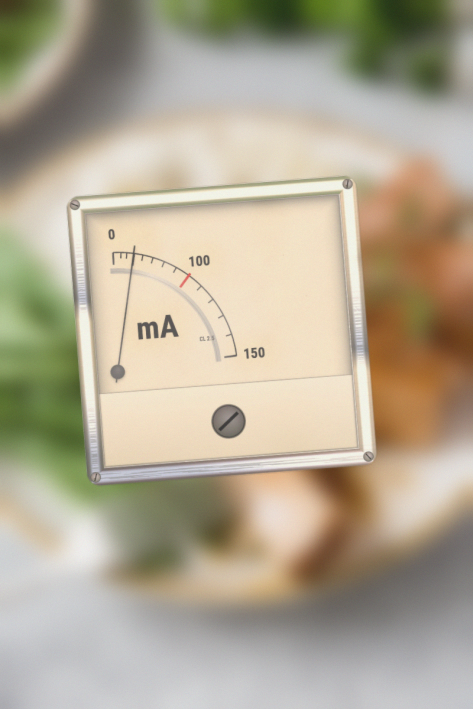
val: 50 mA
